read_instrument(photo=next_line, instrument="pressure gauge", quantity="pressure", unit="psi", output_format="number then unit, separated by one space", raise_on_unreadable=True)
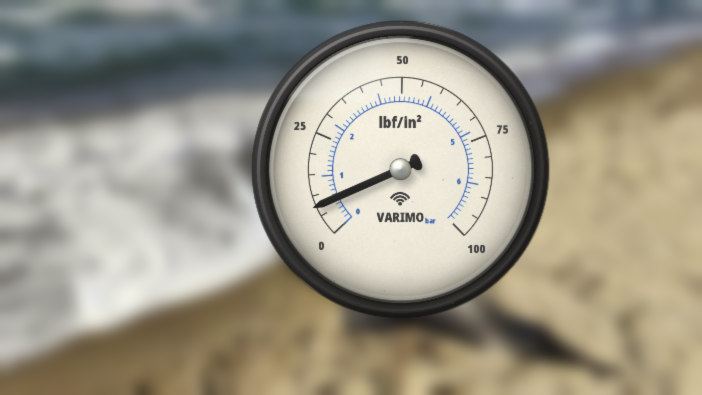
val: 7.5 psi
